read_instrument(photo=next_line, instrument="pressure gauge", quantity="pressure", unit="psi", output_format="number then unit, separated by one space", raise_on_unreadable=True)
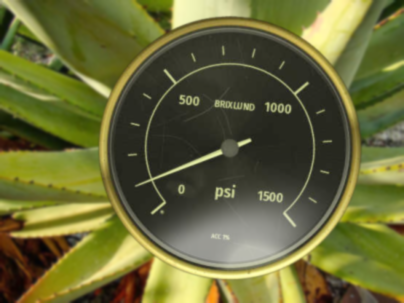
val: 100 psi
